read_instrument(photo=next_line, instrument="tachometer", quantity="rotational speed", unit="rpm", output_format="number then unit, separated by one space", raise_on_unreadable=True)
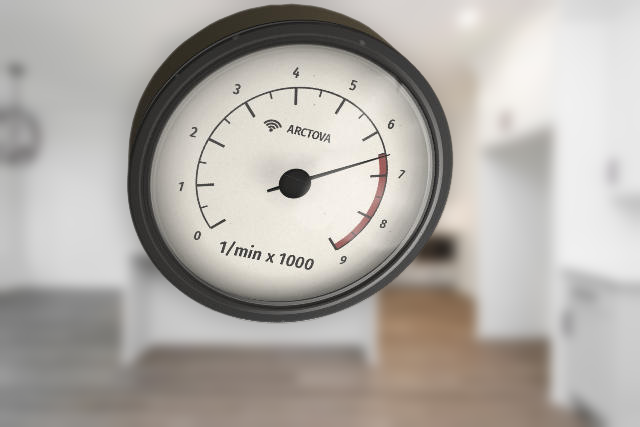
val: 6500 rpm
